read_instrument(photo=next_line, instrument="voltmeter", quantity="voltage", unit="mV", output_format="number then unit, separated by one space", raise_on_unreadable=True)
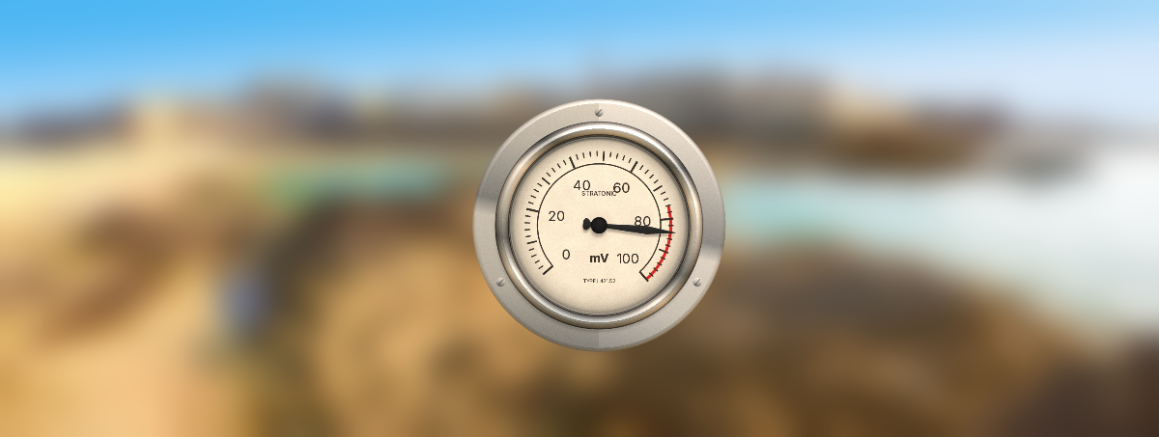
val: 84 mV
